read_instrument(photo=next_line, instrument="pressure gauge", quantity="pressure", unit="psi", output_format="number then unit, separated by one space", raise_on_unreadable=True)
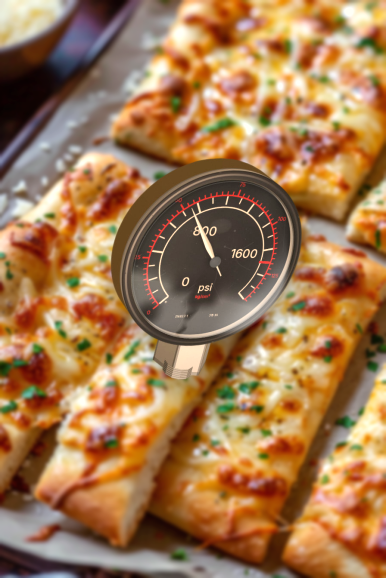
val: 750 psi
